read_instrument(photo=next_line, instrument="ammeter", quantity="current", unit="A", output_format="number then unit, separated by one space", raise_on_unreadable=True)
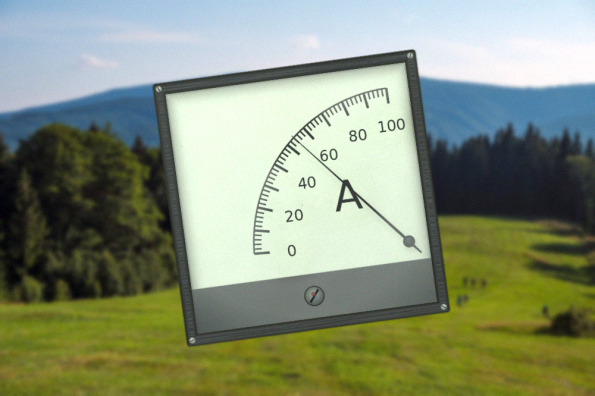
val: 54 A
